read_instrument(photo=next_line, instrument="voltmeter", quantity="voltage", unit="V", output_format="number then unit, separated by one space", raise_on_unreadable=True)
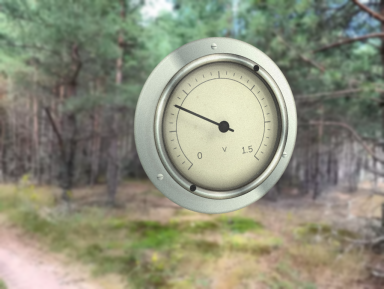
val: 0.4 V
